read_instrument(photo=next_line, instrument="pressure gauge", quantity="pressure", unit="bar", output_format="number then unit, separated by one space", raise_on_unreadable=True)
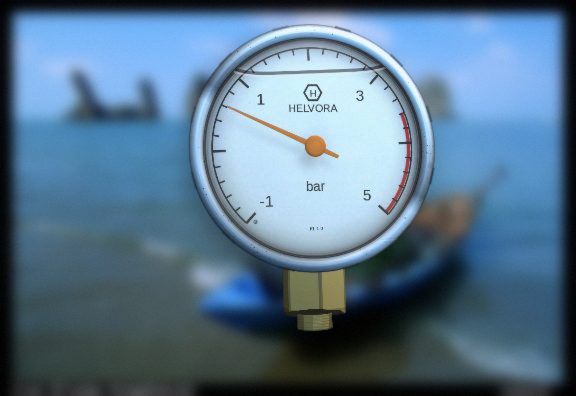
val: 0.6 bar
